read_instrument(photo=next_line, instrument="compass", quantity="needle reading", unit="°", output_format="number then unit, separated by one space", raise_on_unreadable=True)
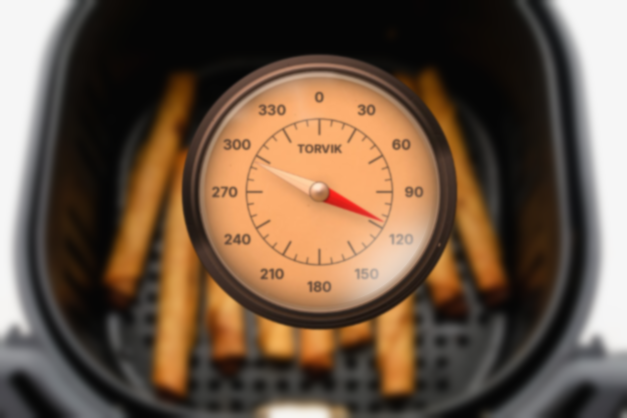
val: 115 °
